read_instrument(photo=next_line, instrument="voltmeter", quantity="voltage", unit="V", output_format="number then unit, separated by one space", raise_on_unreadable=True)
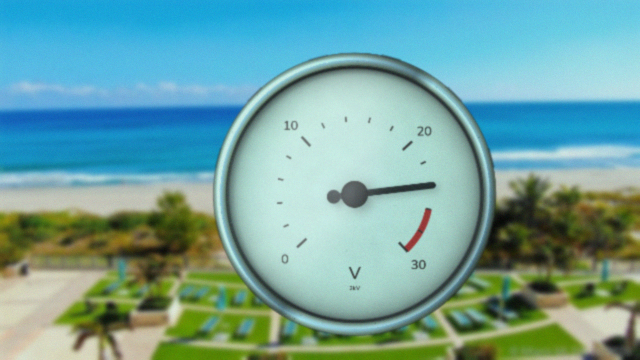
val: 24 V
